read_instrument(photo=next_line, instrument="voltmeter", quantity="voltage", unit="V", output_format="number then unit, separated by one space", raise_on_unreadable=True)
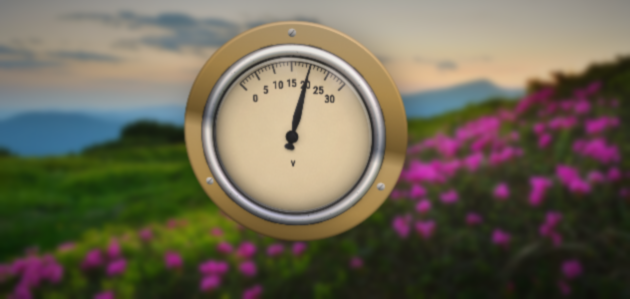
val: 20 V
